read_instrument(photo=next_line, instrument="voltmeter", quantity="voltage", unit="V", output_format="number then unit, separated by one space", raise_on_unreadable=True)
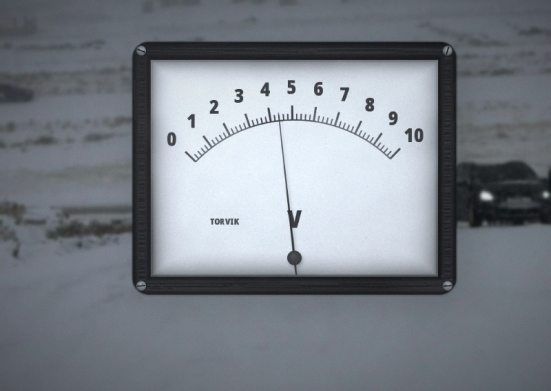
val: 4.4 V
